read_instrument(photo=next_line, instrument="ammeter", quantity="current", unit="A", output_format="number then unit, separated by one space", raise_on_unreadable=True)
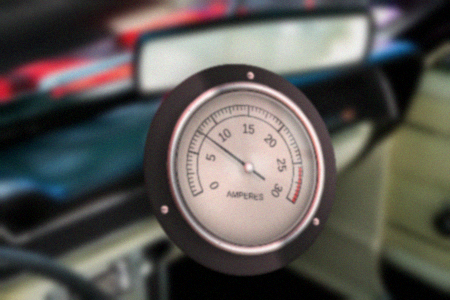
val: 7.5 A
